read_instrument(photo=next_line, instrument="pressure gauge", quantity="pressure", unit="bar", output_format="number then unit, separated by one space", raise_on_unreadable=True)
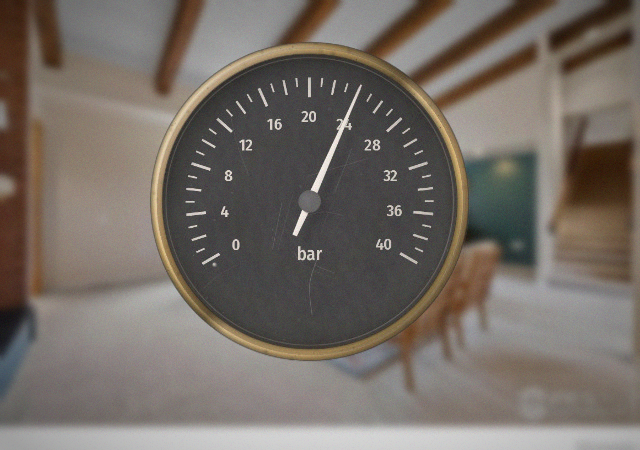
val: 24 bar
